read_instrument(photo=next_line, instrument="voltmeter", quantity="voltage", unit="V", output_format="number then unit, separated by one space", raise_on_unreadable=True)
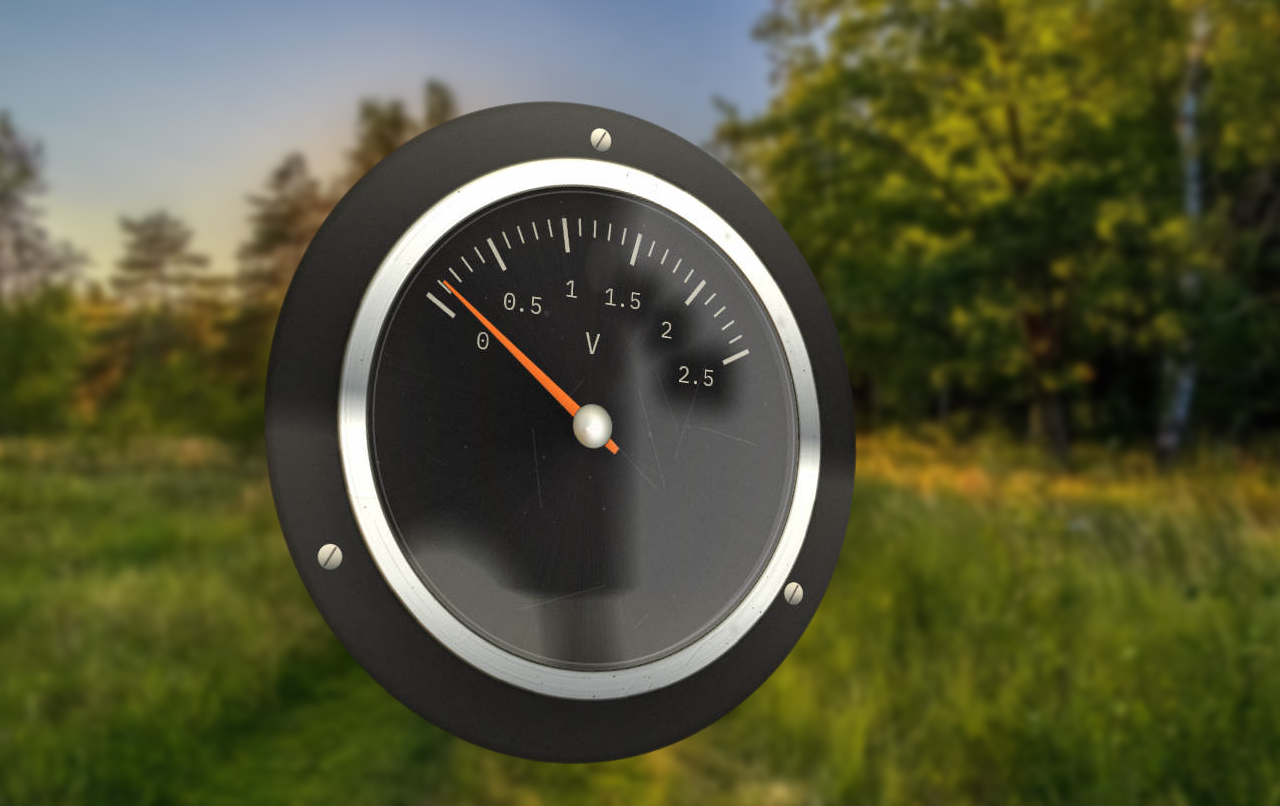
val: 0.1 V
